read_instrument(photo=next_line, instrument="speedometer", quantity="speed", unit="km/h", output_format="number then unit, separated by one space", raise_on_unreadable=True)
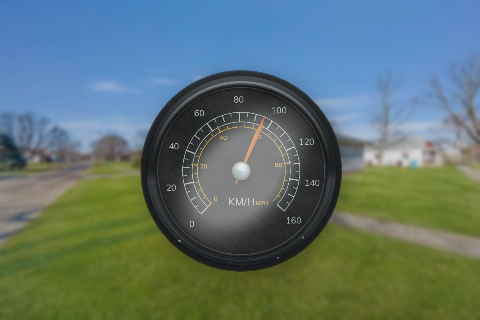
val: 95 km/h
